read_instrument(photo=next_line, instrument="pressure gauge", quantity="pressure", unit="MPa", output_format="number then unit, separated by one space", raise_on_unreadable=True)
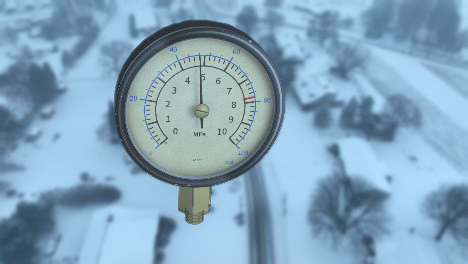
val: 4.8 MPa
